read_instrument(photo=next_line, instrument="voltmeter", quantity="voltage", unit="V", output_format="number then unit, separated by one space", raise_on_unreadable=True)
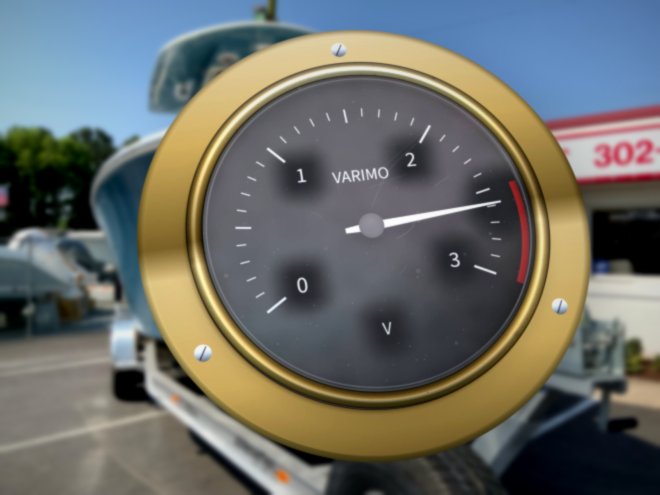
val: 2.6 V
